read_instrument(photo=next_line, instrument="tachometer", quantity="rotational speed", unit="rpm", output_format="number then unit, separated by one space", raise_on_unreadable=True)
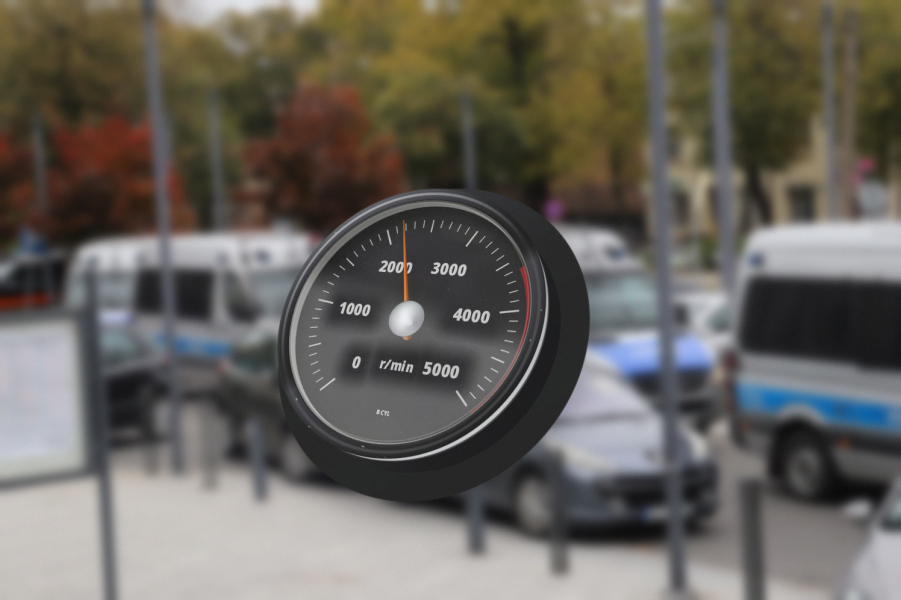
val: 2200 rpm
